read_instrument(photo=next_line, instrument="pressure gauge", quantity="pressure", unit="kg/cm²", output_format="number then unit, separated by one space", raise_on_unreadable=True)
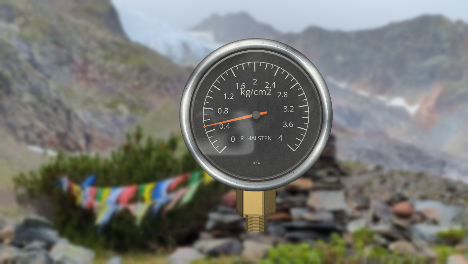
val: 0.5 kg/cm²
